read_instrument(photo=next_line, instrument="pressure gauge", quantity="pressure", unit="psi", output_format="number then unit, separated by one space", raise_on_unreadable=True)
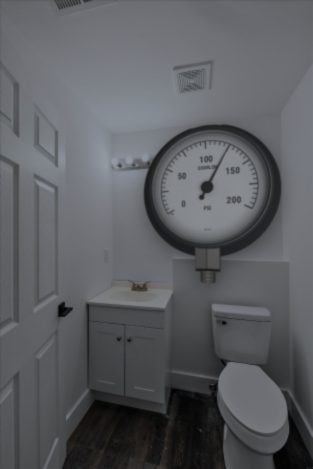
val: 125 psi
